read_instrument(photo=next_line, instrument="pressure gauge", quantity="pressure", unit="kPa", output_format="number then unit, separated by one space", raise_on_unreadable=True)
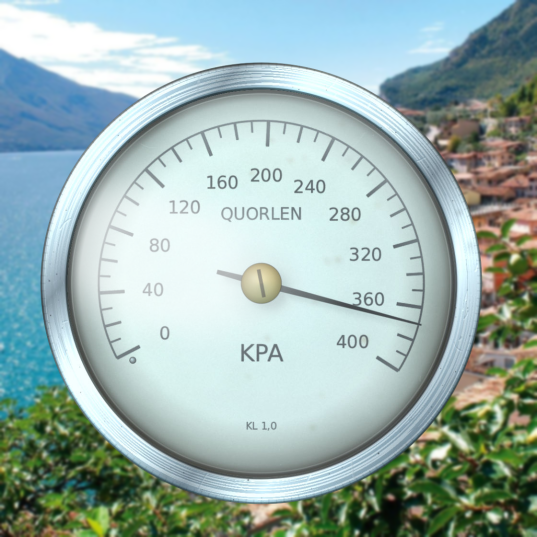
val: 370 kPa
